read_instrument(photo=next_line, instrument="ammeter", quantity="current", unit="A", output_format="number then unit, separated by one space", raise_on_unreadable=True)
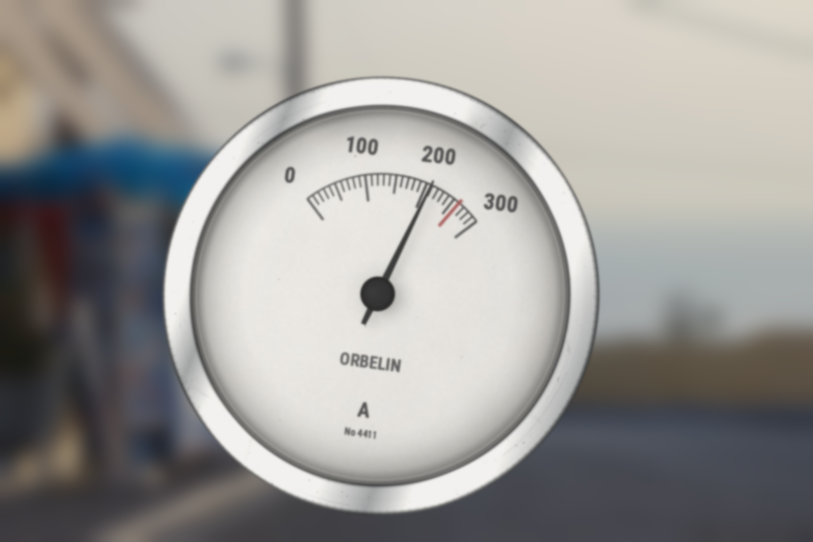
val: 210 A
